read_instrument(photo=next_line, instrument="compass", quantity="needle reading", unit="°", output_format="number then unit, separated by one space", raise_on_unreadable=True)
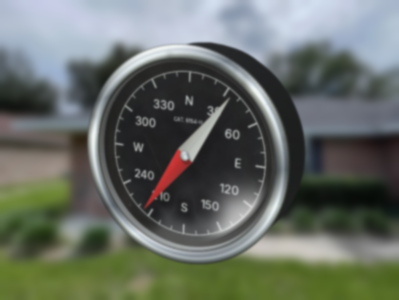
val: 215 °
